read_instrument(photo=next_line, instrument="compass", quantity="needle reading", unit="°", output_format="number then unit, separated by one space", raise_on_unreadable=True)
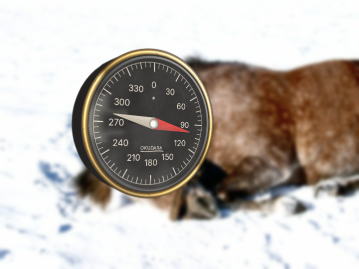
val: 100 °
